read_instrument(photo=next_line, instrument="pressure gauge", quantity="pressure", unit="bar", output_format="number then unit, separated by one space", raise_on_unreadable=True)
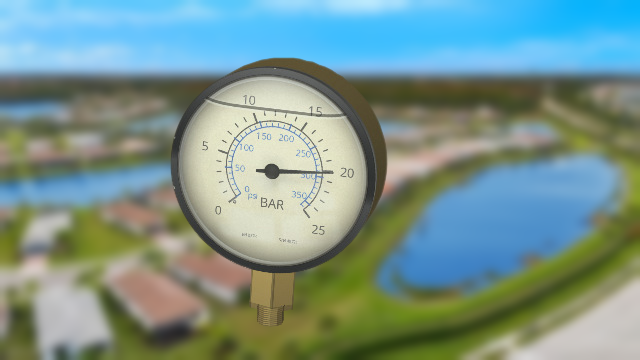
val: 20 bar
